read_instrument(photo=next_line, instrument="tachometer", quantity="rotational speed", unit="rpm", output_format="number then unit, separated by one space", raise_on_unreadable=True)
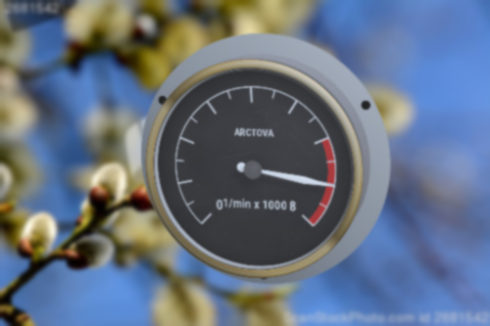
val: 7000 rpm
